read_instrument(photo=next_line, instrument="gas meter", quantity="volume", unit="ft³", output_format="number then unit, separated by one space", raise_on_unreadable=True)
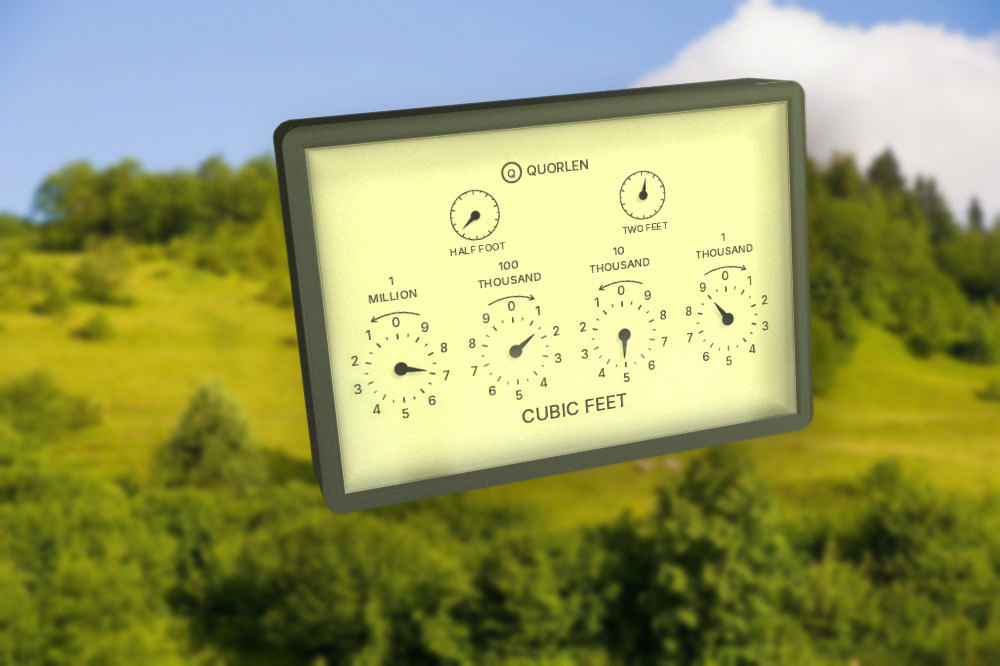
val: 714900 ft³
